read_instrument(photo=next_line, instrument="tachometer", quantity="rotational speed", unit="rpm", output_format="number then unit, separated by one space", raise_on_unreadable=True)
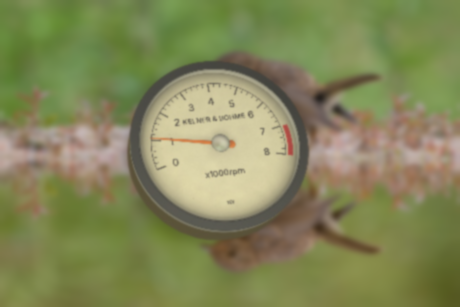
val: 1000 rpm
